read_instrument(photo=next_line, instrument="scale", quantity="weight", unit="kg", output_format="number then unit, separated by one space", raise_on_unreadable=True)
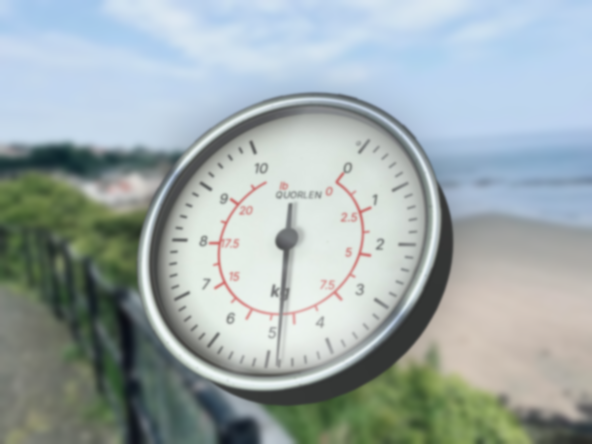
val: 4.8 kg
